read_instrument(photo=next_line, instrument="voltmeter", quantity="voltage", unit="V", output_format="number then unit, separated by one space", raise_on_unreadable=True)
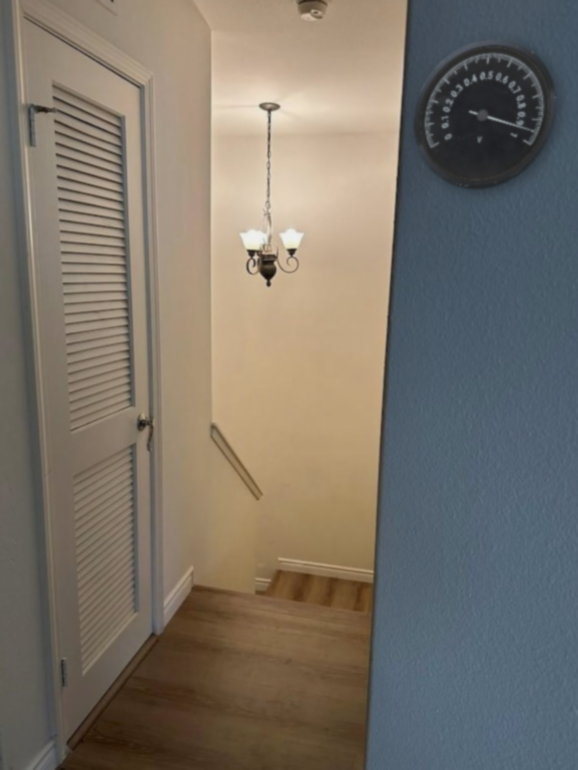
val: 0.95 V
